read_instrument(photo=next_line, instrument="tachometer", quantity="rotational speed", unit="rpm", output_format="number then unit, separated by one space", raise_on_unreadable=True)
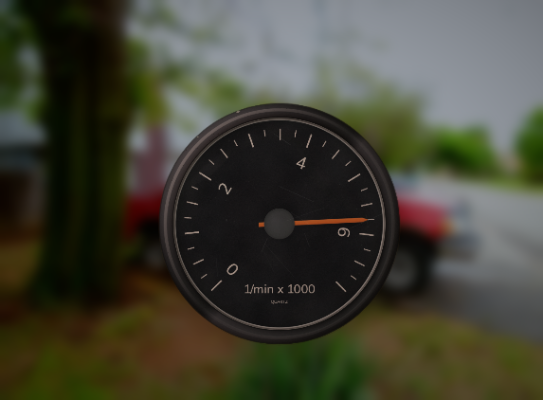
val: 5750 rpm
